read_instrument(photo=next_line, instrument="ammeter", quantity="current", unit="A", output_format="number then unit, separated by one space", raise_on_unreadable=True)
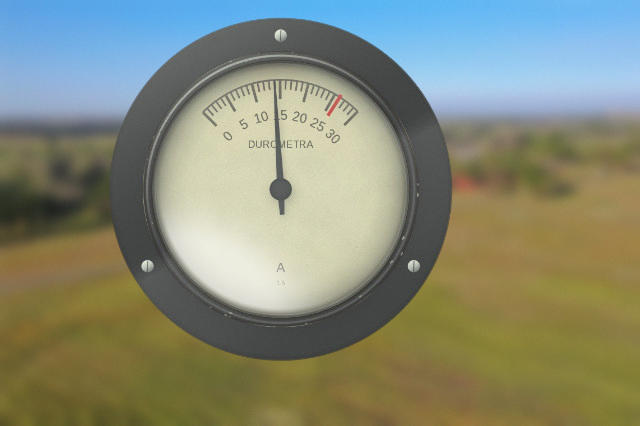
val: 14 A
